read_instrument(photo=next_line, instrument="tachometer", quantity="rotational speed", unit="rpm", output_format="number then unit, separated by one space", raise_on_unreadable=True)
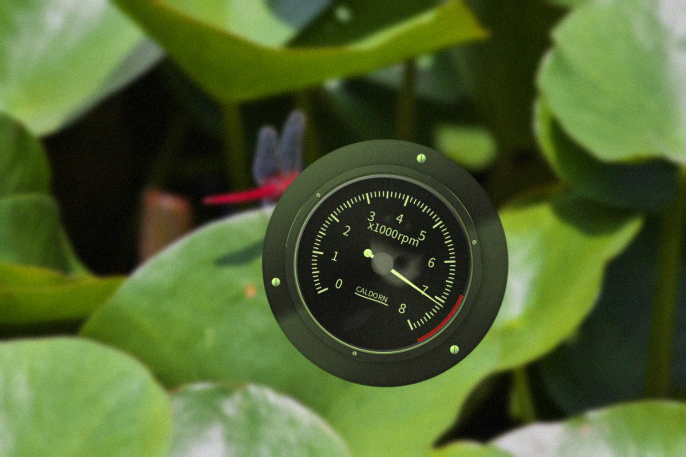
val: 7100 rpm
